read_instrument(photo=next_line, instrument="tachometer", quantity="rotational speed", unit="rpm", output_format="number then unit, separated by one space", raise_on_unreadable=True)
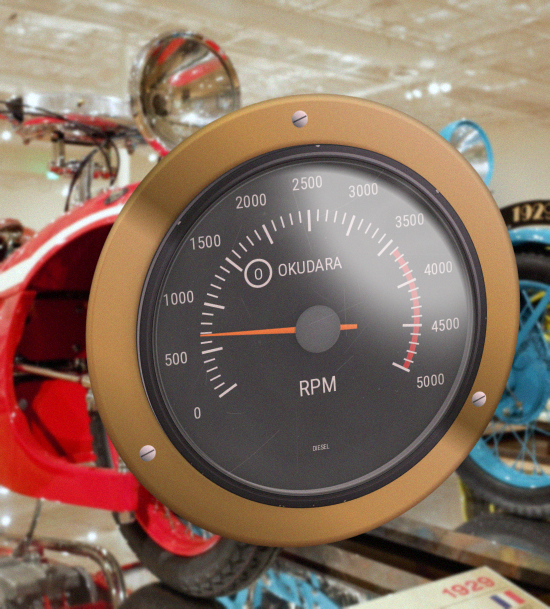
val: 700 rpm
